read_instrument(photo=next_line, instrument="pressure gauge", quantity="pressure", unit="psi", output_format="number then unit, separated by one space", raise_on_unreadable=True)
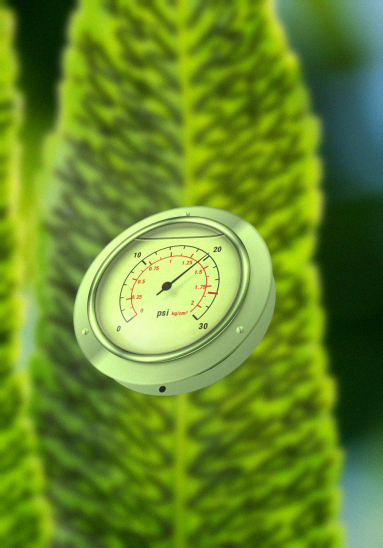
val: 20 psi
